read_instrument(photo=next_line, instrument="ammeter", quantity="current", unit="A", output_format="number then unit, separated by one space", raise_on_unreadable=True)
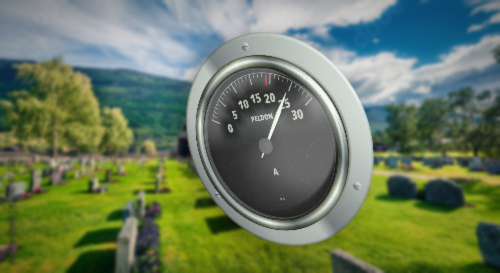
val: 25 A
